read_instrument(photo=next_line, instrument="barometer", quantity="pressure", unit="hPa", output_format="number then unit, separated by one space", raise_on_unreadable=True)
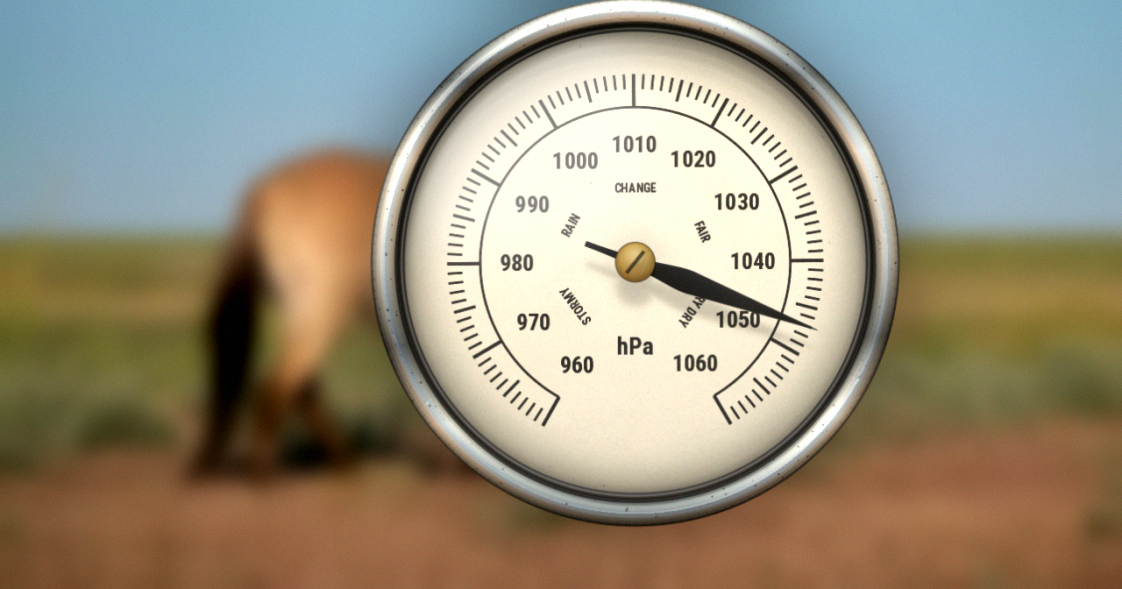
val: 1047 hPa
